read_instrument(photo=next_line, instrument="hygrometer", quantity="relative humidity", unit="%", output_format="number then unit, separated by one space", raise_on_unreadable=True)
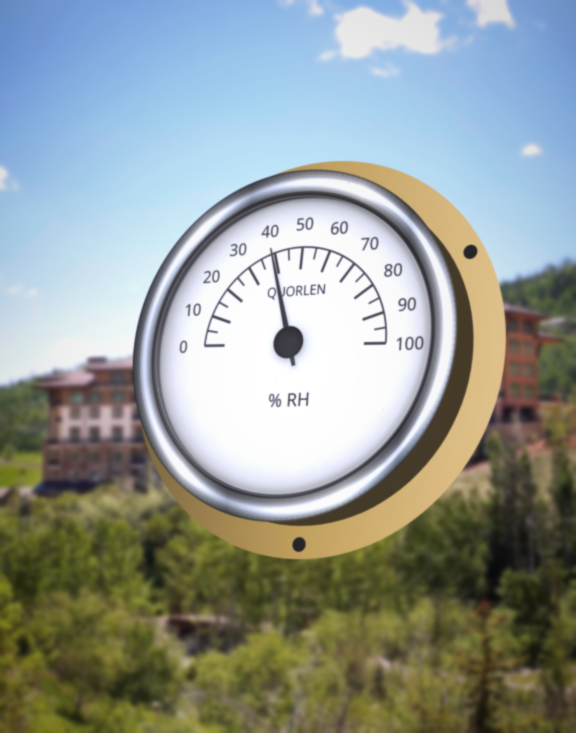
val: 40 %
